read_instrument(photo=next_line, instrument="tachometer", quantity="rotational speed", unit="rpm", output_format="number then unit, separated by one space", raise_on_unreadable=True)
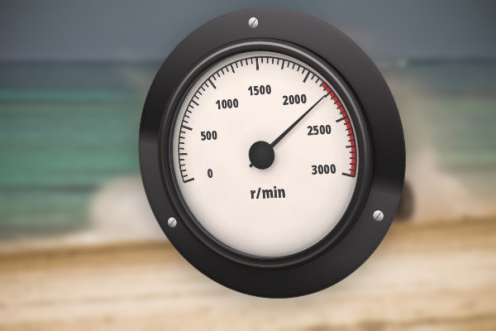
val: 2250 rpm
